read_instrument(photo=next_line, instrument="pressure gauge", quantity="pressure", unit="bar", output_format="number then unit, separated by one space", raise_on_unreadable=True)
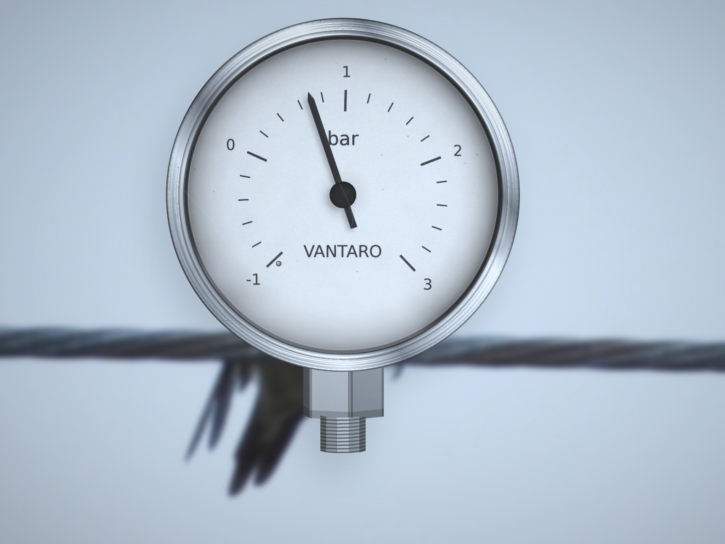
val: 0.7 bar
